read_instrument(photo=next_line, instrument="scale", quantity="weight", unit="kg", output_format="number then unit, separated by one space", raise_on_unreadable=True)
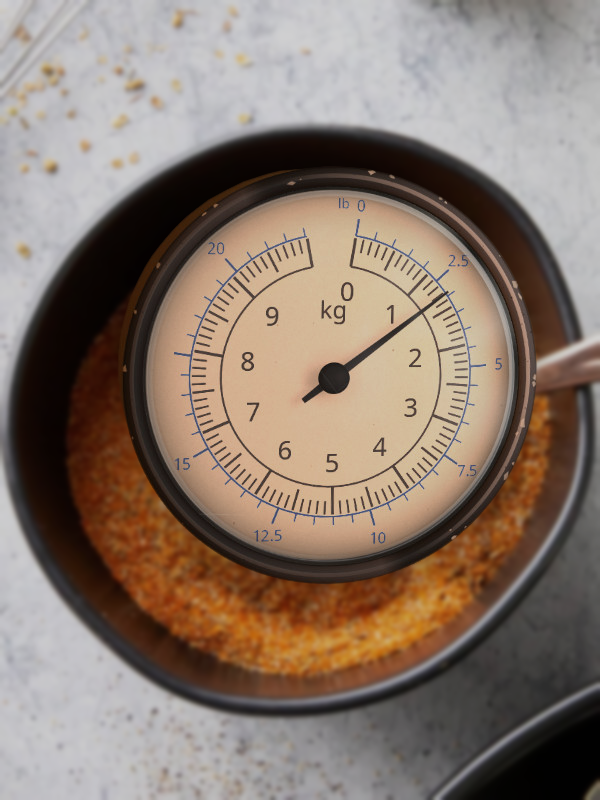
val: 1.3 kg
